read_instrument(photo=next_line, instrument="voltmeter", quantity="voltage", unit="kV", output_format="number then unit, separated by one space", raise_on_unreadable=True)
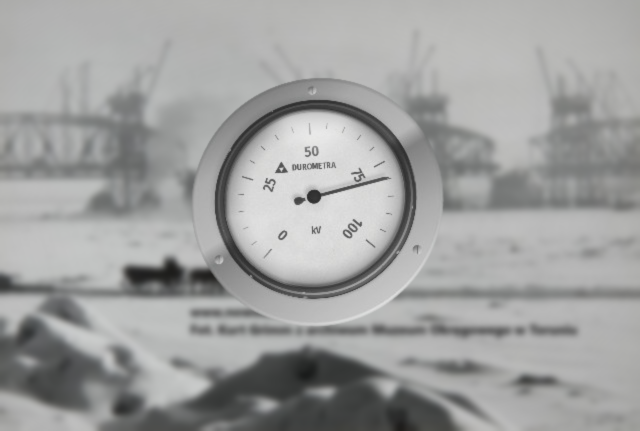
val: 80 kV
